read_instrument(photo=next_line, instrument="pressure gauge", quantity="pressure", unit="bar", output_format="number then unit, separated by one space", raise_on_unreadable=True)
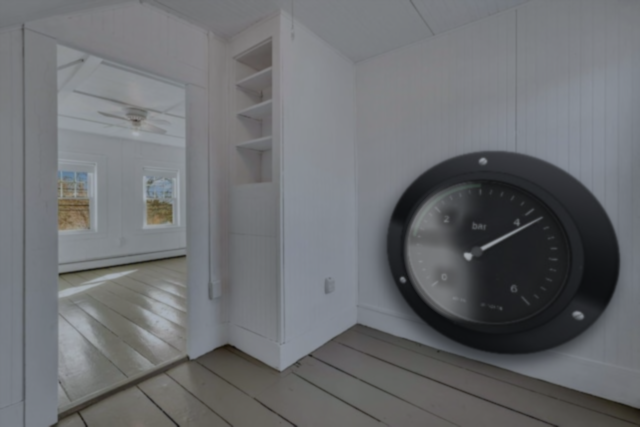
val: 4.2 bar
